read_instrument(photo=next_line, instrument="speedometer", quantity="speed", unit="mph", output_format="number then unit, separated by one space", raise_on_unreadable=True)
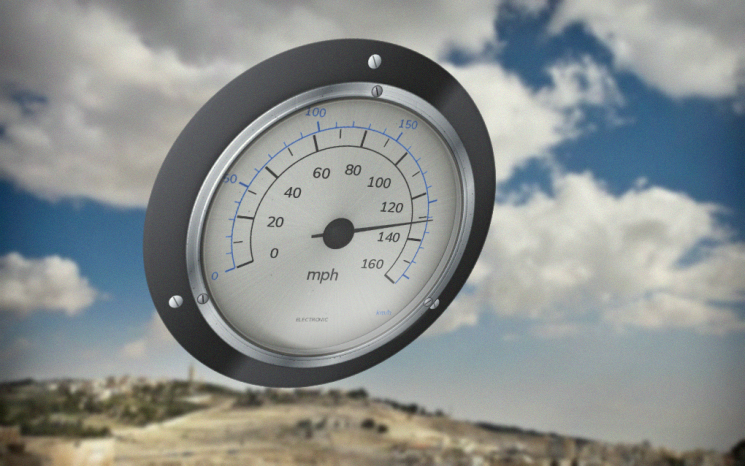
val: 130 mph
